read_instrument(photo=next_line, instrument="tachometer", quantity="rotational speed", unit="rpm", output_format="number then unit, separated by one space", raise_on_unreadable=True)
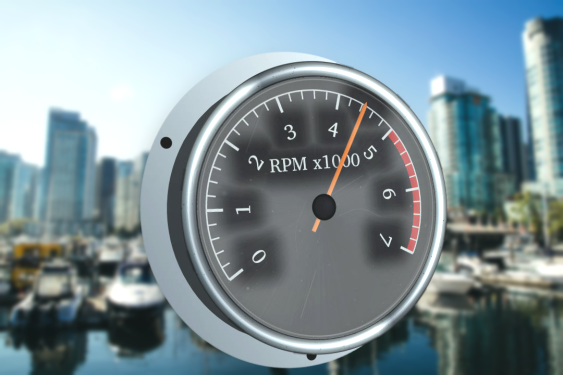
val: 4400 rpm
